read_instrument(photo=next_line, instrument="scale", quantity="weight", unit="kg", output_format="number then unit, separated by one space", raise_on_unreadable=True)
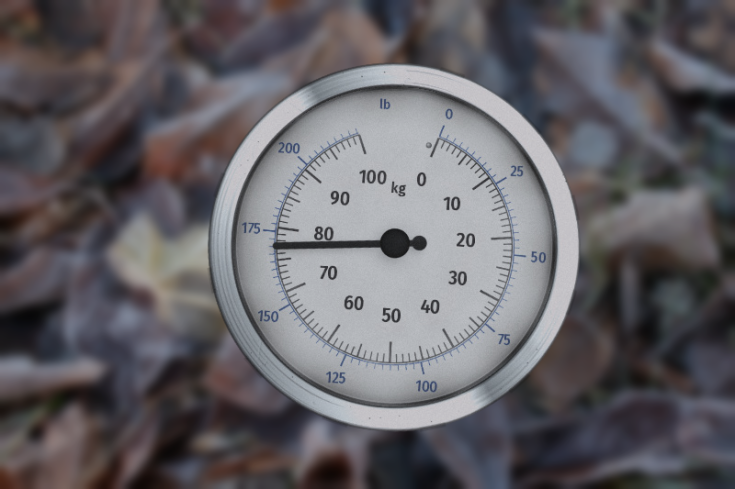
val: 77 kg
